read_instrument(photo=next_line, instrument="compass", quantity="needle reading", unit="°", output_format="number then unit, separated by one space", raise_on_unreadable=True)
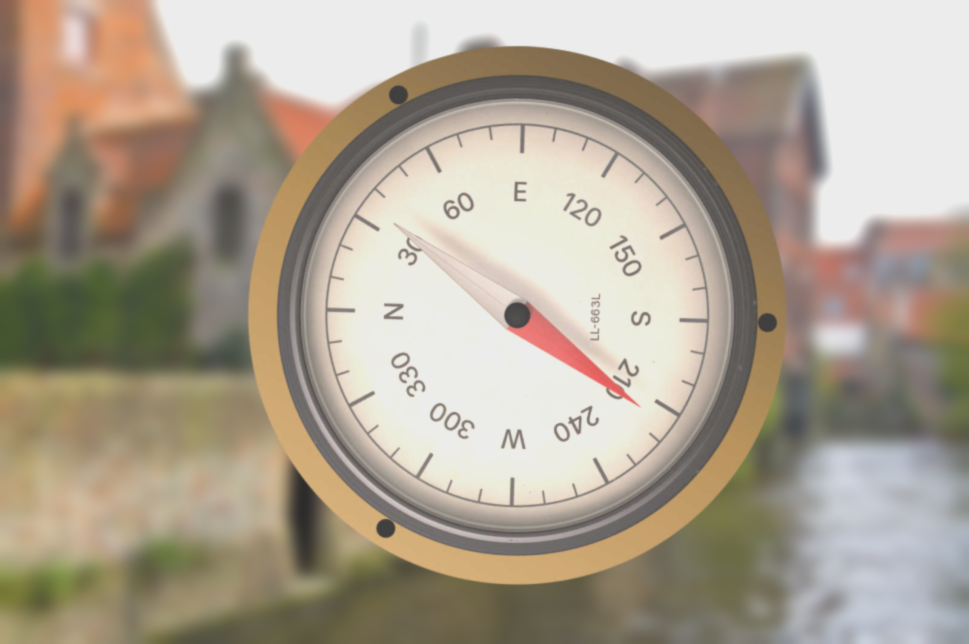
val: 215 °
